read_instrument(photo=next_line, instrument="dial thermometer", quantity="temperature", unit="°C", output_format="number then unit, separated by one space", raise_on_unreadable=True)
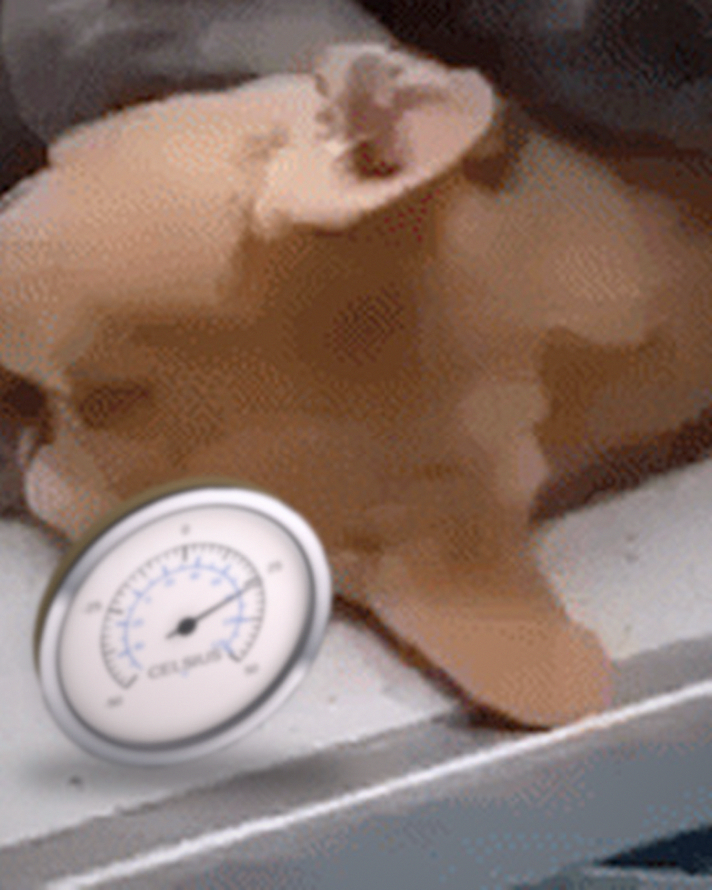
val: 25 °C
